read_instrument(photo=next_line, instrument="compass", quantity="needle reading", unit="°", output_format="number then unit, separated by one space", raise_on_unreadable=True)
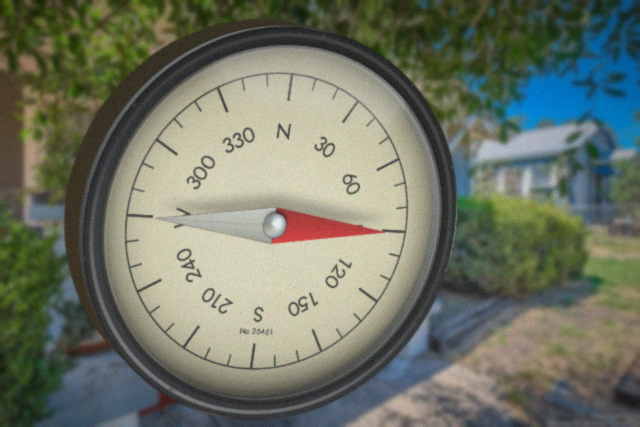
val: 90 °
